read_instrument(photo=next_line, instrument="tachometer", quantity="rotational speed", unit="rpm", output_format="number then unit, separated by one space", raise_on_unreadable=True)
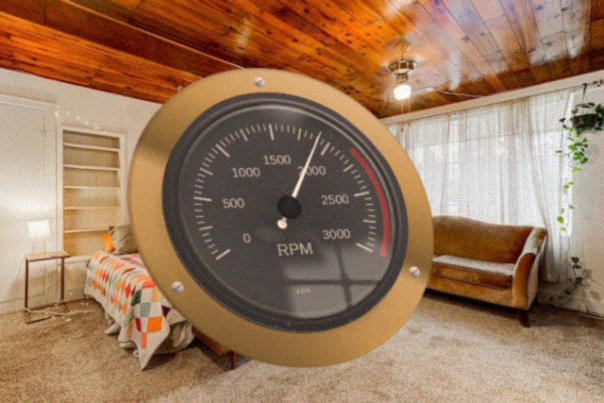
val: 1900 rpm
